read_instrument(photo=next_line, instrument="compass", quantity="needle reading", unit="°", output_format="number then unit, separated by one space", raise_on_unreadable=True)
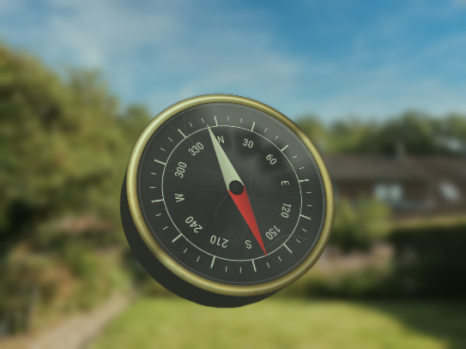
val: 170 °
